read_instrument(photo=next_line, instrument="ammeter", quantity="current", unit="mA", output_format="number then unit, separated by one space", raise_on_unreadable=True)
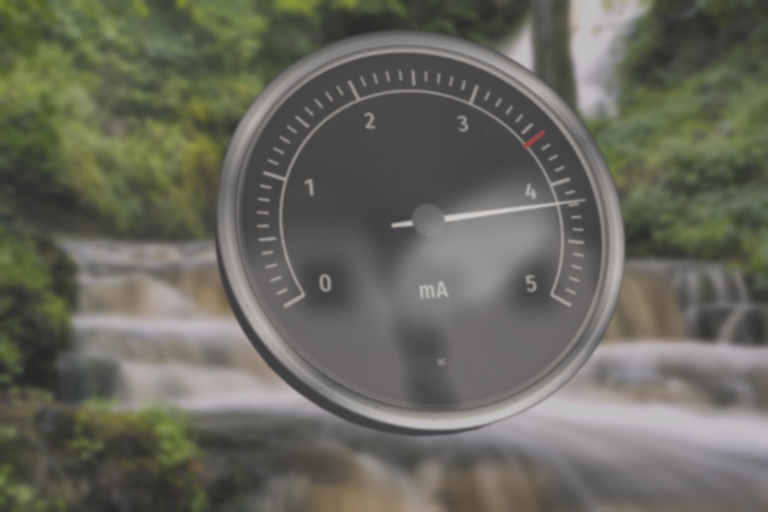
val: 4.2 mA
